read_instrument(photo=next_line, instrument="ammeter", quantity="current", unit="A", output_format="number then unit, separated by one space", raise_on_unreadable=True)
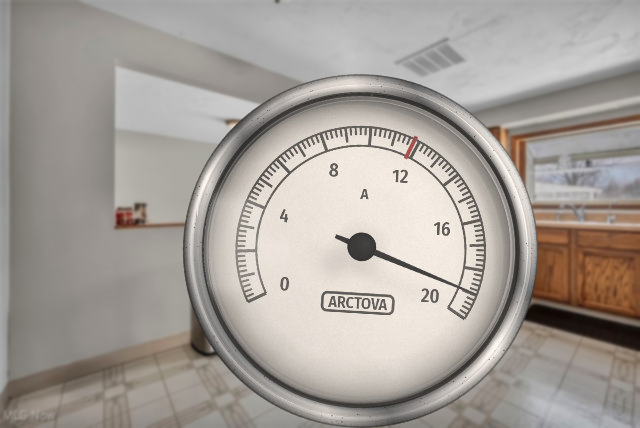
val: 19 A
